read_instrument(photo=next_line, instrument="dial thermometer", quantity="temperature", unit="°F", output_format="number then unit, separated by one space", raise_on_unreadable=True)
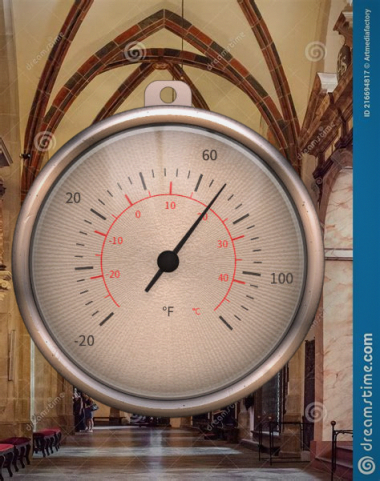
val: 68 °F
